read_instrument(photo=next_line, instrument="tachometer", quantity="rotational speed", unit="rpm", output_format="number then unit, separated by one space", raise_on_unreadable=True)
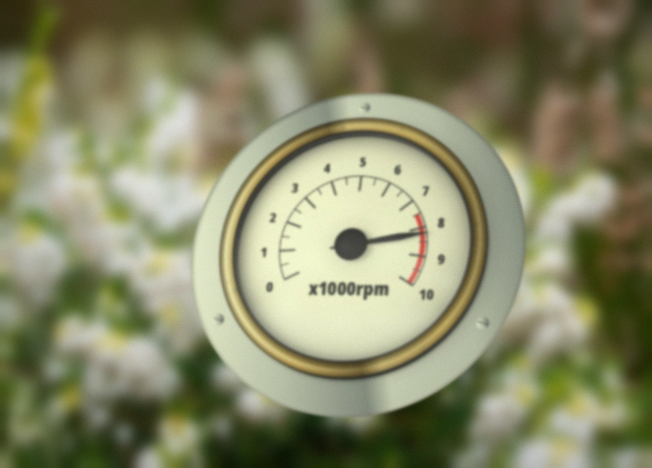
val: 8250 rpm
